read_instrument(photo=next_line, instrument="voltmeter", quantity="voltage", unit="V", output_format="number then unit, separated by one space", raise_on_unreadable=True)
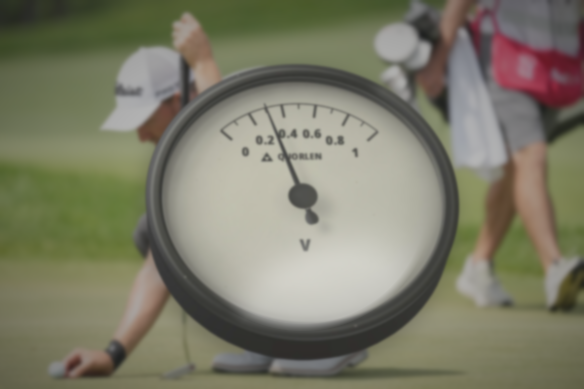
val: 0.3 V
